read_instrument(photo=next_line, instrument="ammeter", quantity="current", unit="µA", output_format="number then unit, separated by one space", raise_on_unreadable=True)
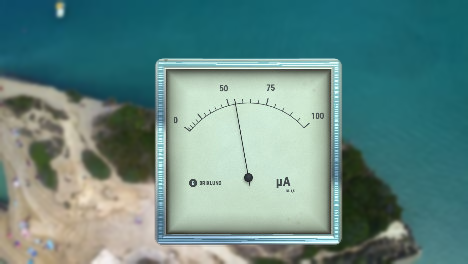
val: 55 µA
